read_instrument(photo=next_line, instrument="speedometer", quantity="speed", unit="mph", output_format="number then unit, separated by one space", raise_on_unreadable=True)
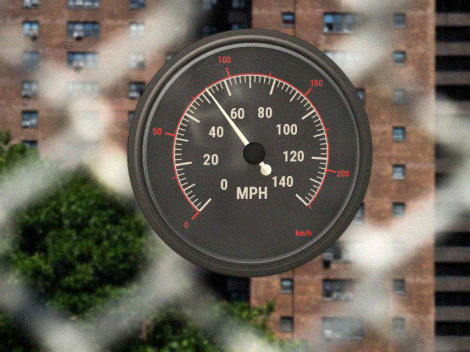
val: 52 mph
